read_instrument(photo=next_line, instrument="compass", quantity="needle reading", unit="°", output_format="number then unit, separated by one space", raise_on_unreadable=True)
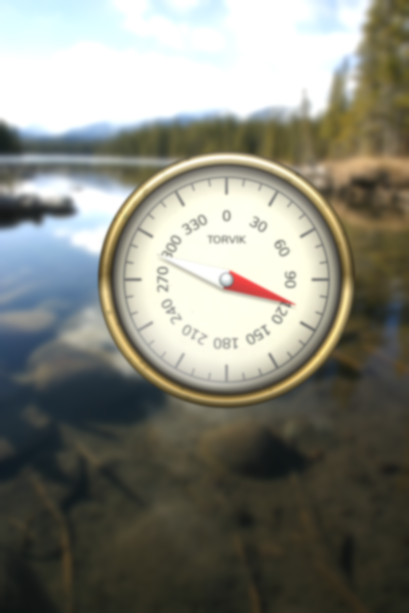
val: 110 °
